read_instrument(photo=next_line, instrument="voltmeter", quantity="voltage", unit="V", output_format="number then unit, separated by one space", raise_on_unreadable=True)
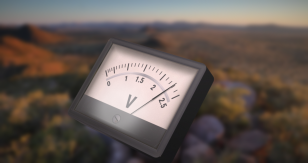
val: 2.3 V
